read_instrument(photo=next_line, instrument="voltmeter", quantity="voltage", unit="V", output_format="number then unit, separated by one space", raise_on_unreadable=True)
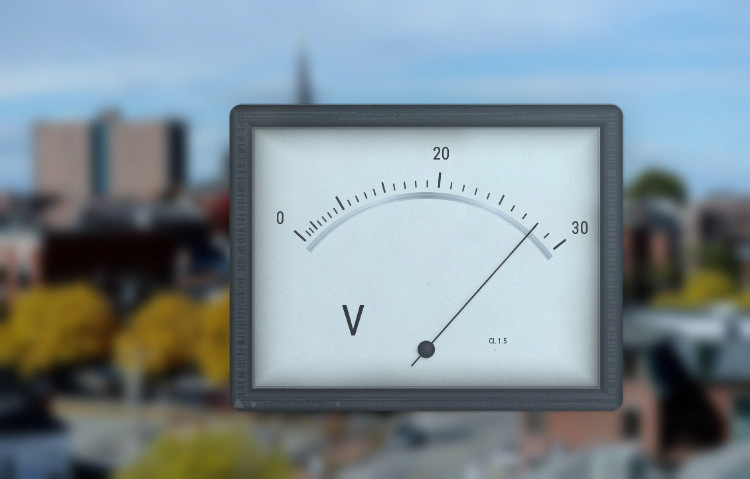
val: 28 V
